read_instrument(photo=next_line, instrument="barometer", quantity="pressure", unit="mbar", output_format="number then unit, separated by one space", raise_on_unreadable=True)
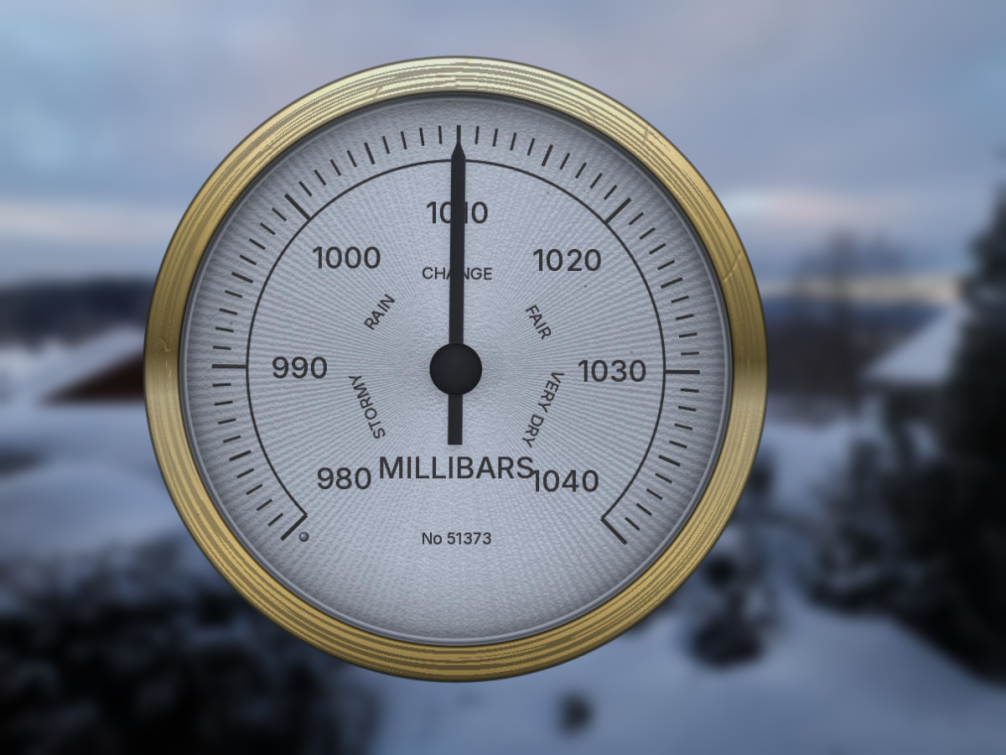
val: 1010 mbar
